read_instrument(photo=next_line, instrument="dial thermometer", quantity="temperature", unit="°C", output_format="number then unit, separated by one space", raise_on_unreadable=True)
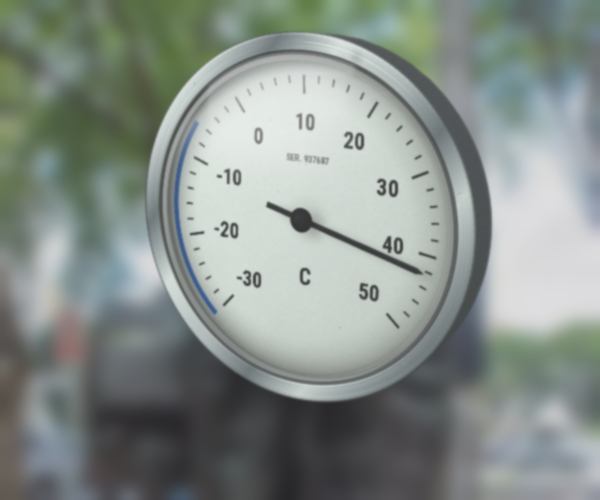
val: 42 °C
